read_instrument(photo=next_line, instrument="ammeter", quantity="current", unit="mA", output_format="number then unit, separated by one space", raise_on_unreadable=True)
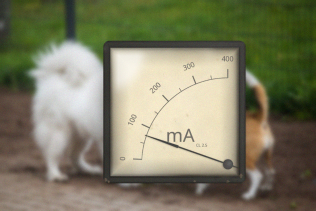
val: 75 mA
